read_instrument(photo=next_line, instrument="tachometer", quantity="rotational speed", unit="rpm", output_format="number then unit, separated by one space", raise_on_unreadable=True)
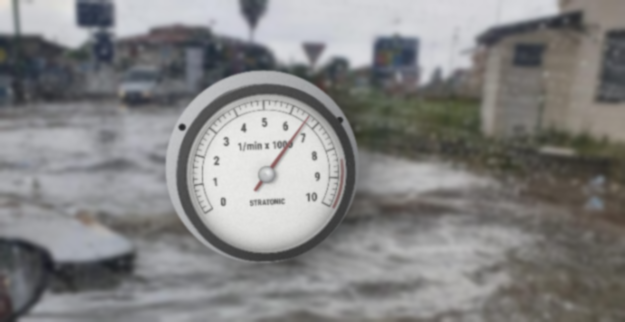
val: 6600 rpm
